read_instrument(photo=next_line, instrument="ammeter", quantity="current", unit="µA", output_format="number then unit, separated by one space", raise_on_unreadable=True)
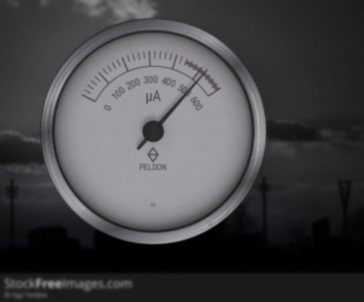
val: 520 µA
